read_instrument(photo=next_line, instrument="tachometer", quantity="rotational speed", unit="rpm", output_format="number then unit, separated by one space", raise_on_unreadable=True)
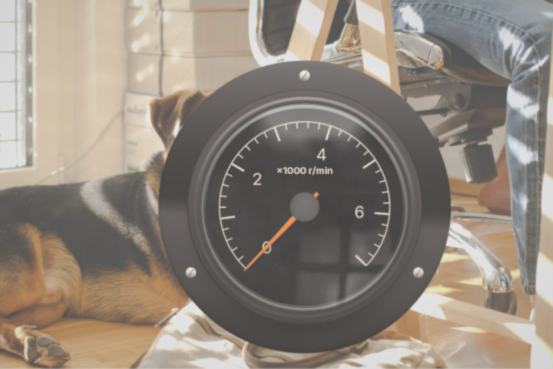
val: 0 rpm
